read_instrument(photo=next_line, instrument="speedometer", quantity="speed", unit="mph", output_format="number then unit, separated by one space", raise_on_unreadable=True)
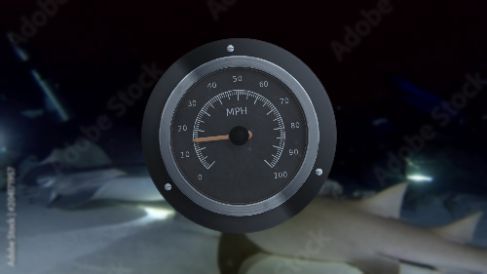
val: 15 mph
